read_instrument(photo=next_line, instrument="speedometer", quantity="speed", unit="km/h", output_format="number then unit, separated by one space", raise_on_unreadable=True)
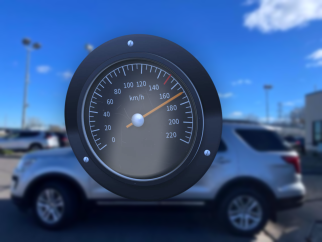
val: 170 km/h
